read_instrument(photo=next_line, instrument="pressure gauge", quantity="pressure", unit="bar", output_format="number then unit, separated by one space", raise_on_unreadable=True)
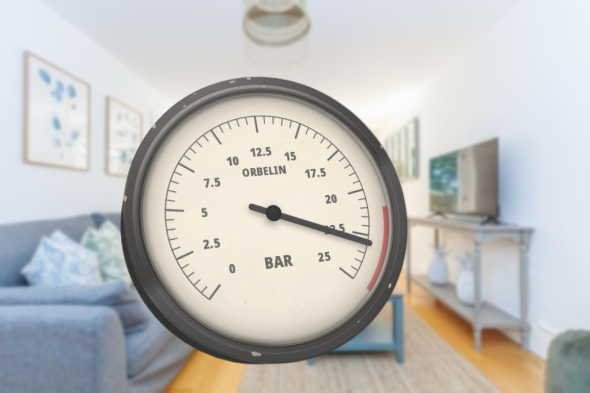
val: 23 bar
